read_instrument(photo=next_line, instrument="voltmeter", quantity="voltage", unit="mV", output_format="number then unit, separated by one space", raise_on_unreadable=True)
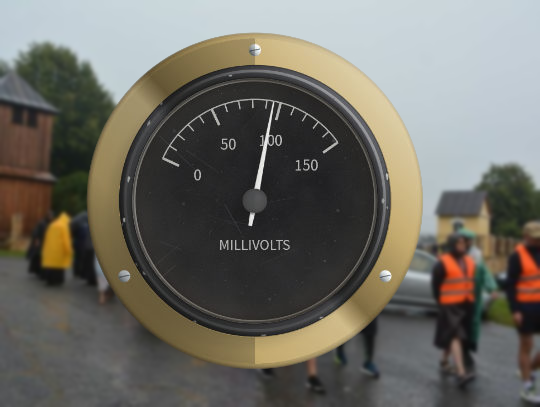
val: 95 mV
